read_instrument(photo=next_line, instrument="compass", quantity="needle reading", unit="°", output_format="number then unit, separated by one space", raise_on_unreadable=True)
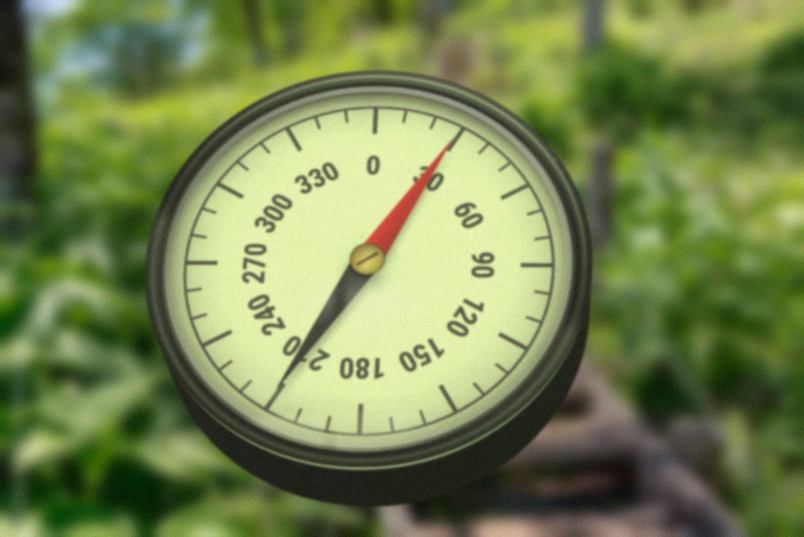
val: 30 °
